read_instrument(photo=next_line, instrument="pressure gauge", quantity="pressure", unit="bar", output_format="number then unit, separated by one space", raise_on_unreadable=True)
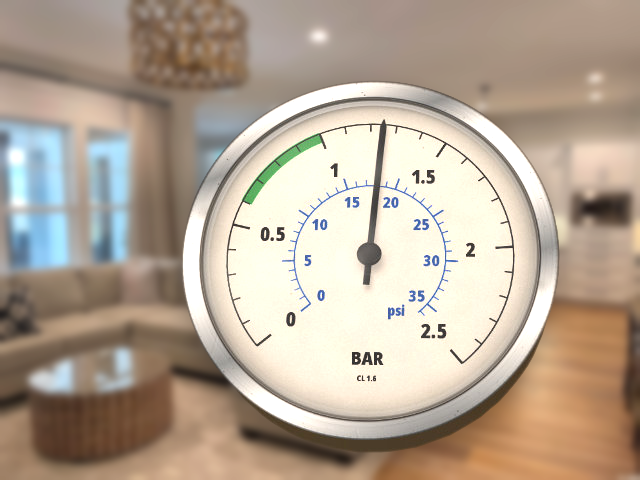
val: 1.25 bar
